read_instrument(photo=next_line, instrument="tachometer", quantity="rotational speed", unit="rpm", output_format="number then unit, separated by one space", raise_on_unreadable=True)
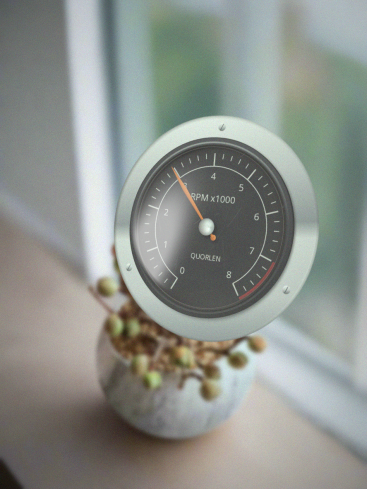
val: 3000 rpm
